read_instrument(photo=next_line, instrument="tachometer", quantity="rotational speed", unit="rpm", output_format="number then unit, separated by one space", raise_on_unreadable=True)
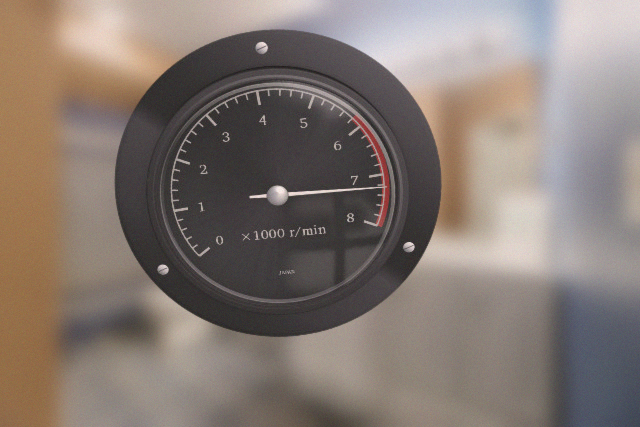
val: 7200 rpm
